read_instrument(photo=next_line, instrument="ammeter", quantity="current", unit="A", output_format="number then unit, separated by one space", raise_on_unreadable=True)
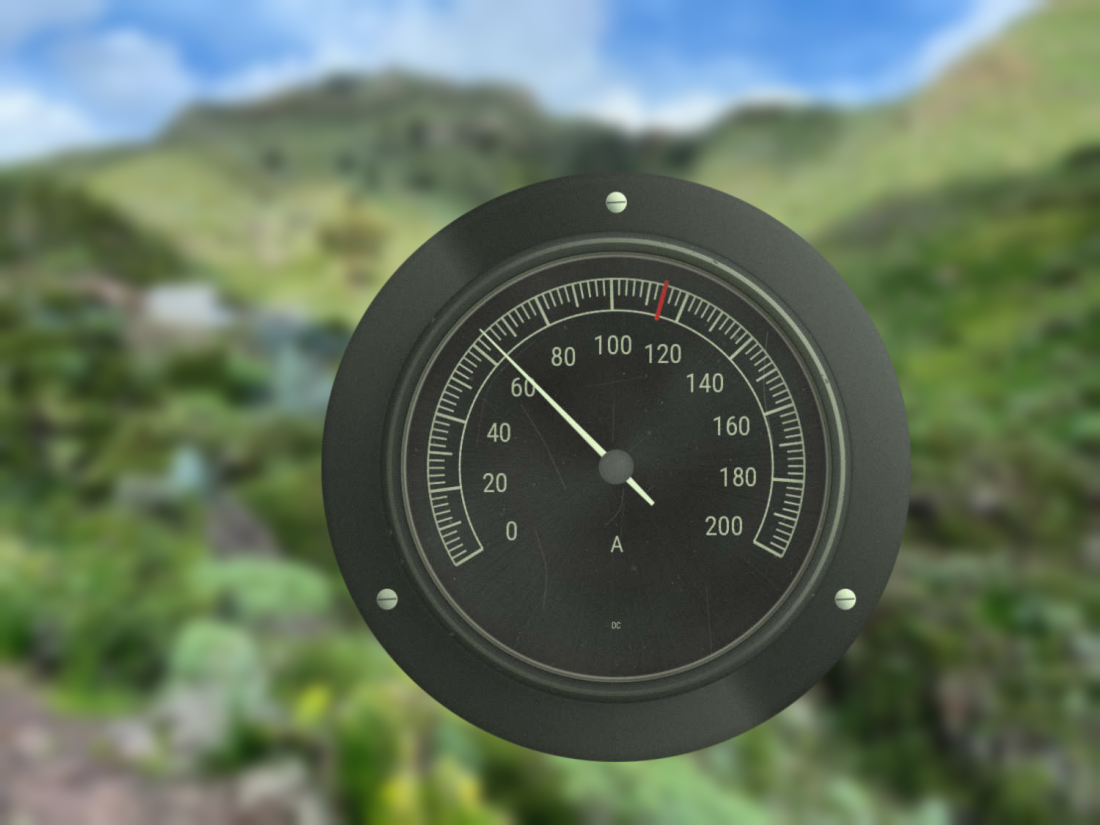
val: 64 A
